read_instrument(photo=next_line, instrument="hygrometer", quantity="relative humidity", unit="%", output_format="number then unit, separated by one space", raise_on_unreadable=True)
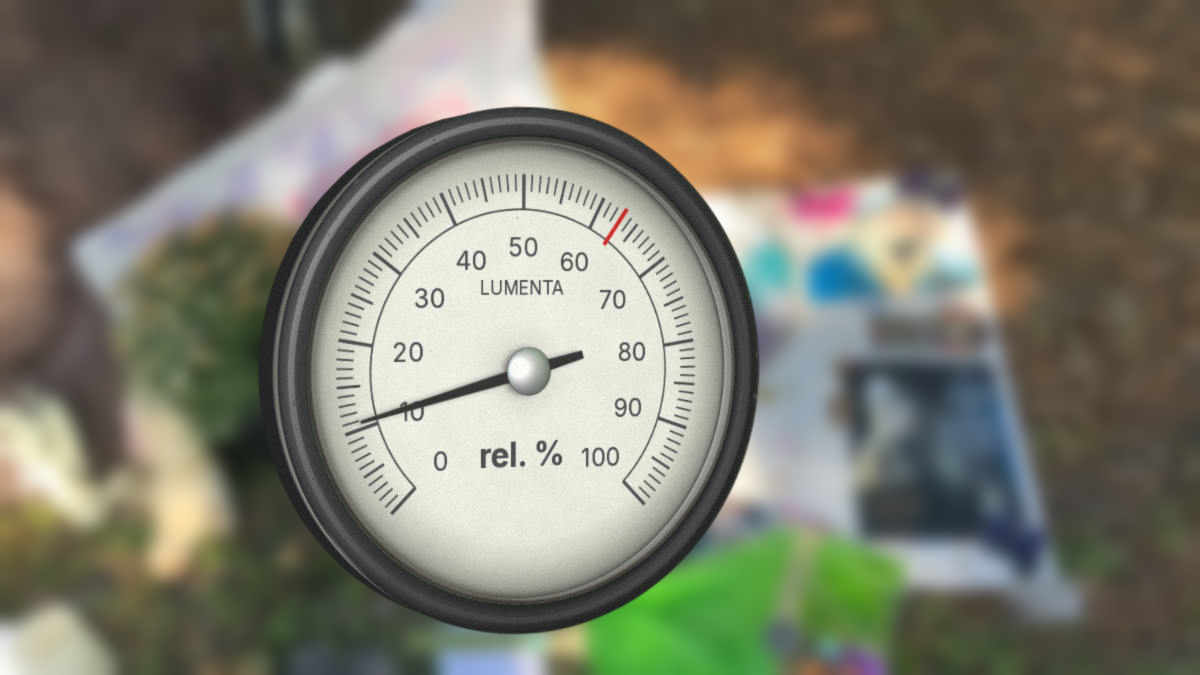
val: 11 %
